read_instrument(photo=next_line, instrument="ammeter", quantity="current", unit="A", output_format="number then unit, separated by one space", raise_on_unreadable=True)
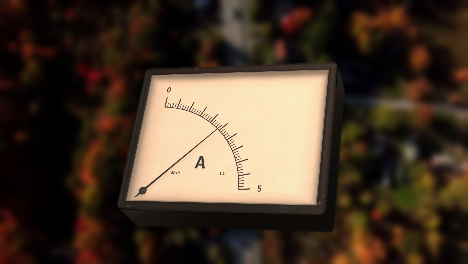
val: 2.5 A
